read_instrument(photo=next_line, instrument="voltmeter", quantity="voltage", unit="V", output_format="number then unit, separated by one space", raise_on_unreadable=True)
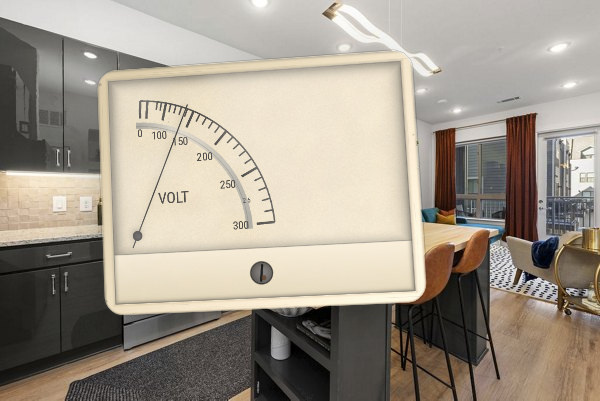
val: 140 V
